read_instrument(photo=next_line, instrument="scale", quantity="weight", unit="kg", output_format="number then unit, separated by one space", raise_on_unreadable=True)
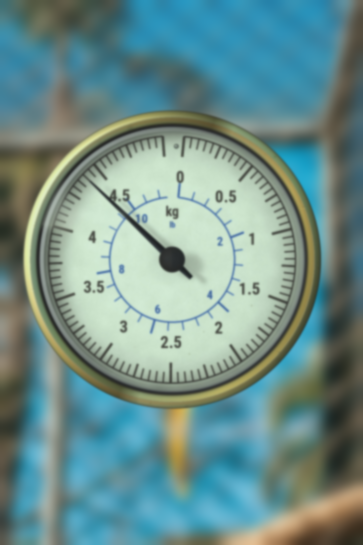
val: 4.4 kg
